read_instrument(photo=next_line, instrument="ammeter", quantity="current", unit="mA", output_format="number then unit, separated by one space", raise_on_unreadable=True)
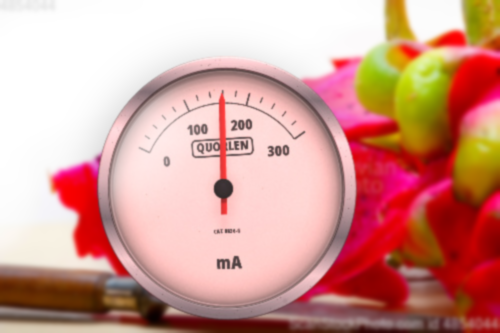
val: 160 mA
